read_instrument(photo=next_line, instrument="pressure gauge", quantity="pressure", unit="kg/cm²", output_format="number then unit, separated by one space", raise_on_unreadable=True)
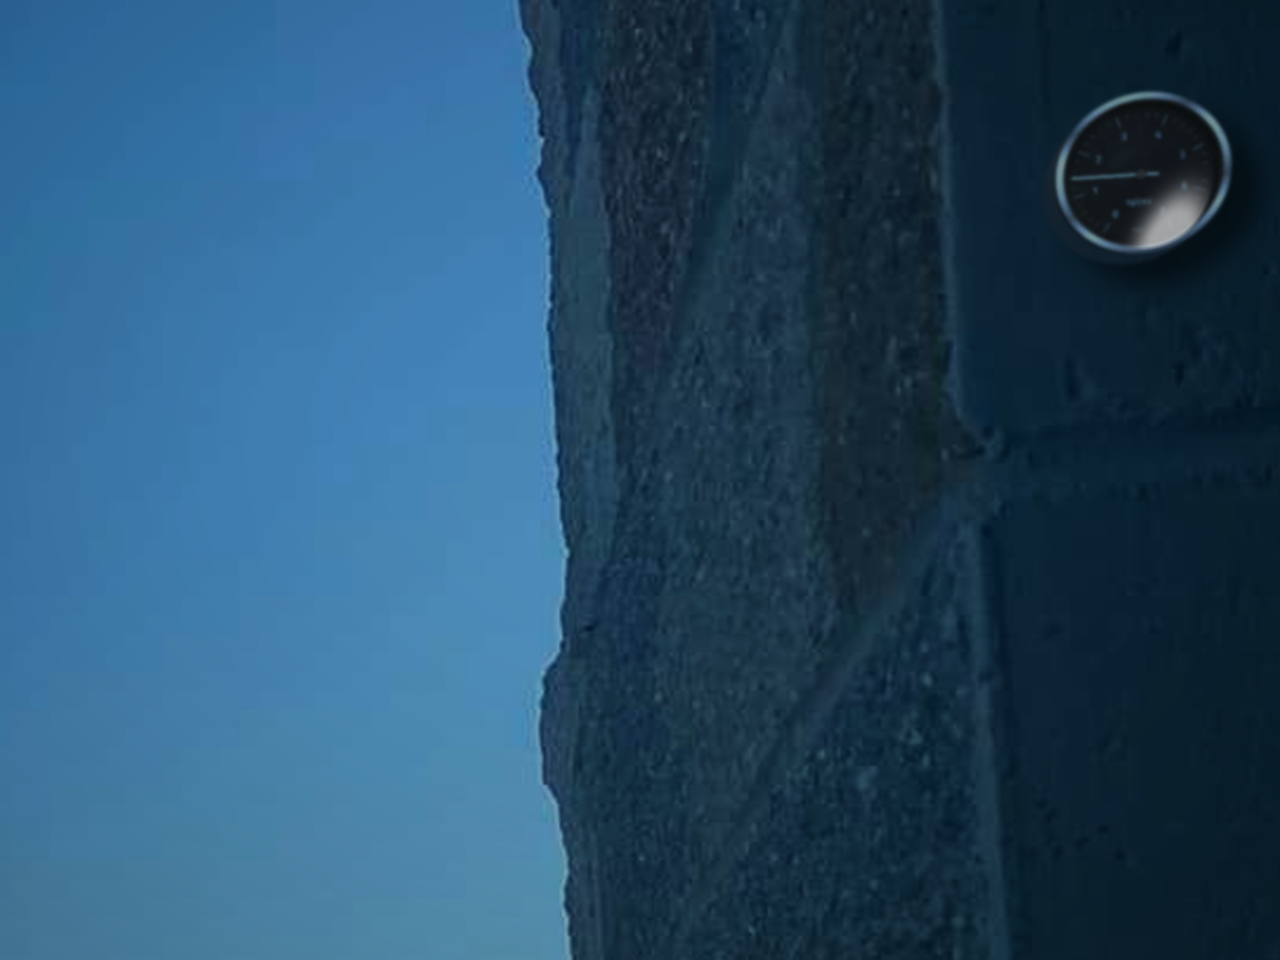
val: 1.4 kg/cm²
